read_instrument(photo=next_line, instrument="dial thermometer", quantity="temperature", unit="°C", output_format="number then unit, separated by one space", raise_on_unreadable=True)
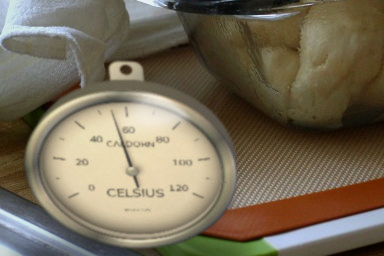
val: 55 °C
